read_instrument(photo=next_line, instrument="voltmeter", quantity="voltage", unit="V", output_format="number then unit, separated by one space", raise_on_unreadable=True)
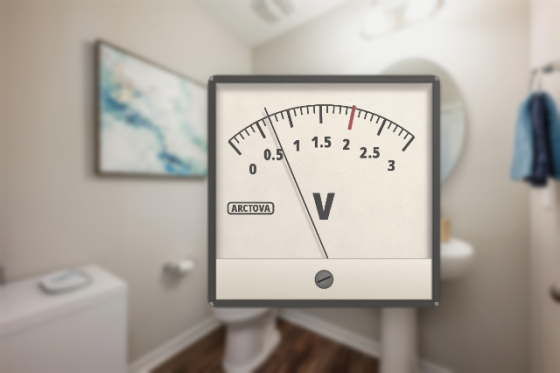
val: 0.7 V
